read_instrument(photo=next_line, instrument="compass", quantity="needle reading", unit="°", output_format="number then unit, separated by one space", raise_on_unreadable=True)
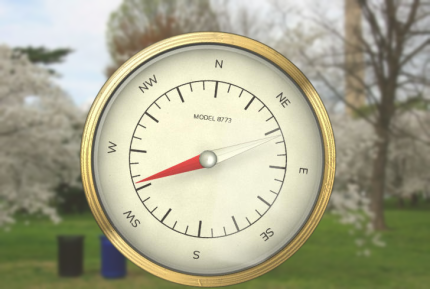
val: 245 °
